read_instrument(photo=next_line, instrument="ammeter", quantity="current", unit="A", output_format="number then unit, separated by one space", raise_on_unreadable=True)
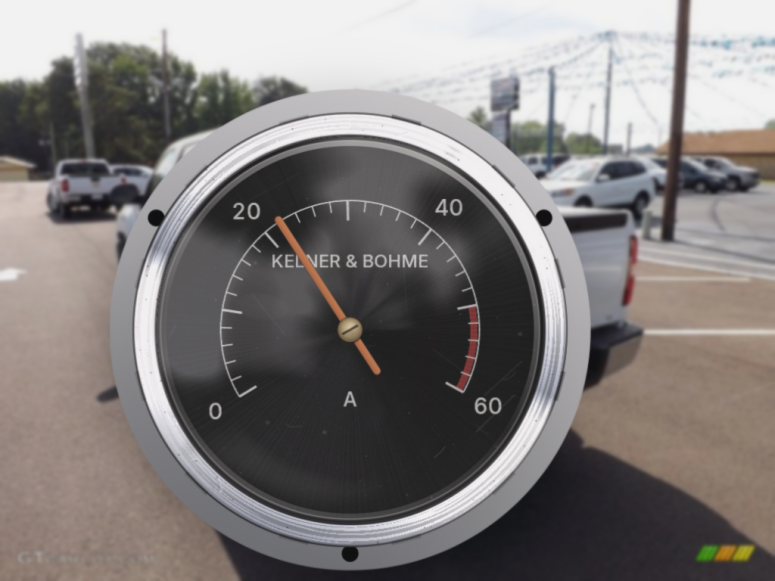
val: 22 A
